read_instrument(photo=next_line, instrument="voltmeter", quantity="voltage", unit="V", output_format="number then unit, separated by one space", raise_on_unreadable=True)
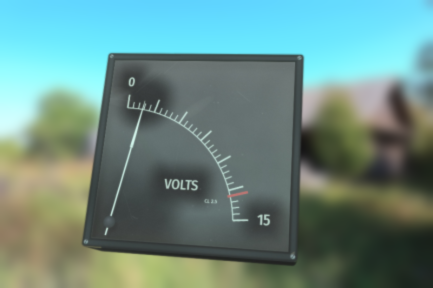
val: 1.5 V
